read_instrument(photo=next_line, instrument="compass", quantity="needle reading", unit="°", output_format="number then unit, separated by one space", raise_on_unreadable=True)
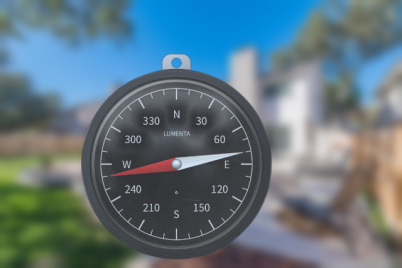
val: 260 °
